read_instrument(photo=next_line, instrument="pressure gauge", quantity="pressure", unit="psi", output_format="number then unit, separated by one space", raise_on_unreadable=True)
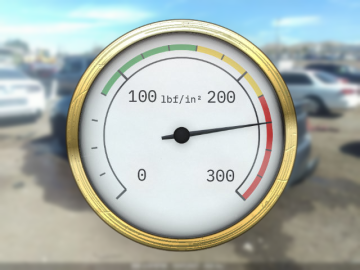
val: 240 psi
